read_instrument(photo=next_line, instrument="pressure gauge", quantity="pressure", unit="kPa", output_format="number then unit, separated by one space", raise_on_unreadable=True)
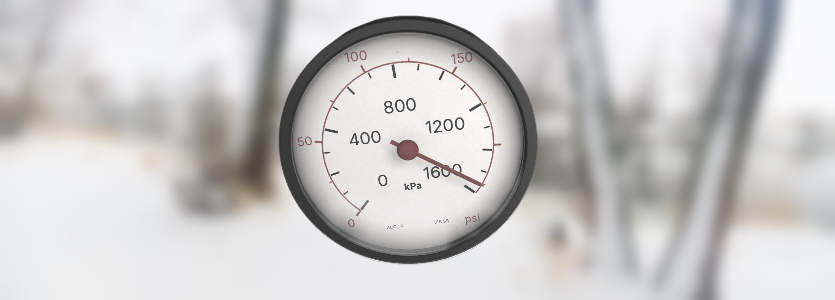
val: 1550 kPa
